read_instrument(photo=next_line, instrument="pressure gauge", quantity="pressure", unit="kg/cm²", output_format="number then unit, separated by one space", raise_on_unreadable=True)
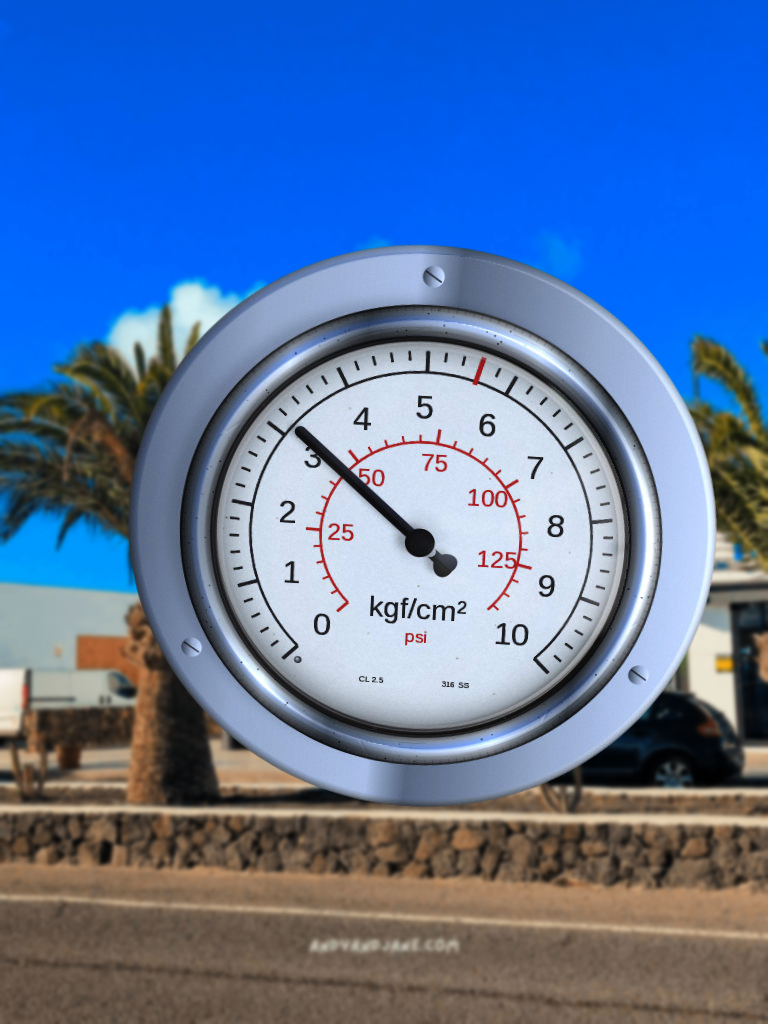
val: 3.2 kg/cm²
